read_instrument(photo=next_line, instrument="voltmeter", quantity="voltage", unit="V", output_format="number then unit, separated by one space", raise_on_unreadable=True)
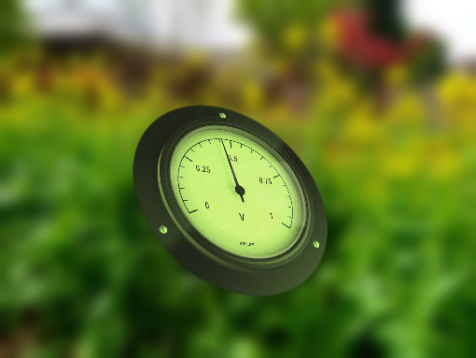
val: 0.45 V
